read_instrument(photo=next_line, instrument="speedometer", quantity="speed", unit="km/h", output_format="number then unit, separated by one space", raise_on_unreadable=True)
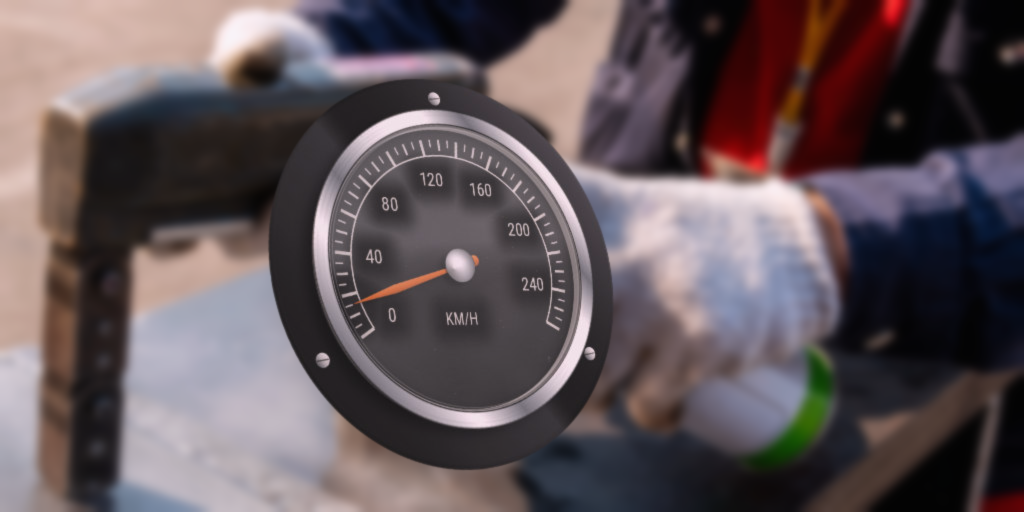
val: 15 km/h
